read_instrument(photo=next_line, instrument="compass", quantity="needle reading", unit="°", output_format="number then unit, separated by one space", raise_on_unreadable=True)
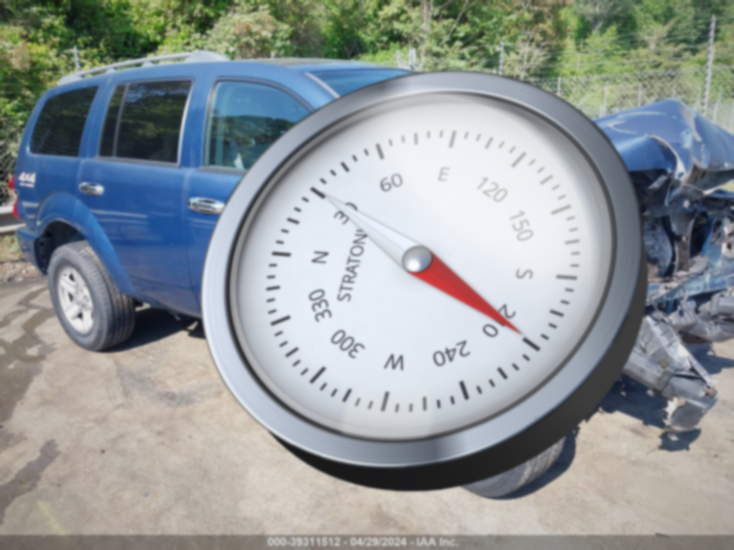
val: 210 °
